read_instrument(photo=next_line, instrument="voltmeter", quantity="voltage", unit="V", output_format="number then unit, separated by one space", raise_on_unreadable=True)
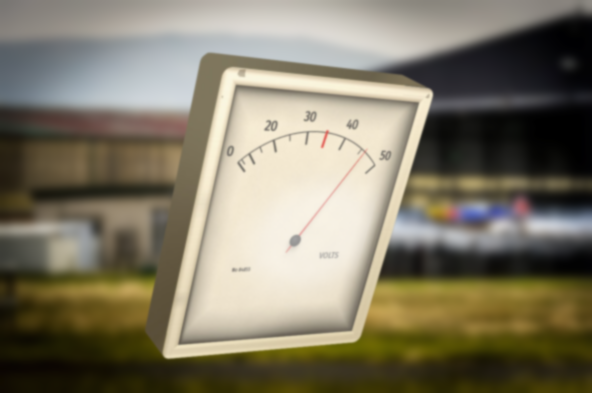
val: 45 V
